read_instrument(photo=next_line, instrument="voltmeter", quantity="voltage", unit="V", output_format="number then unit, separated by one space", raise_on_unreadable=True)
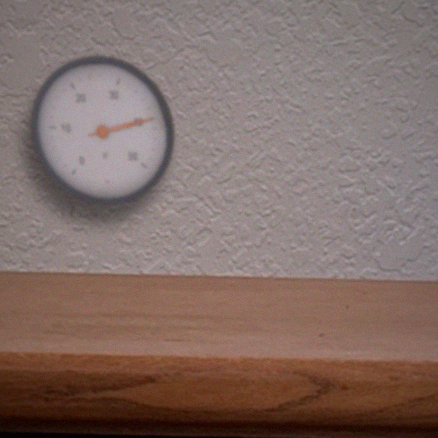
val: 40 V
